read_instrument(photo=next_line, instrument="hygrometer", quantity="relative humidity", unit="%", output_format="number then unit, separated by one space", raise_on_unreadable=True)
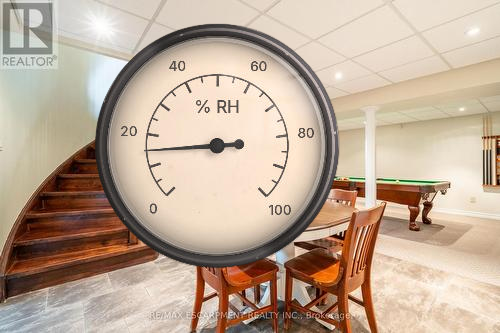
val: 15 %
